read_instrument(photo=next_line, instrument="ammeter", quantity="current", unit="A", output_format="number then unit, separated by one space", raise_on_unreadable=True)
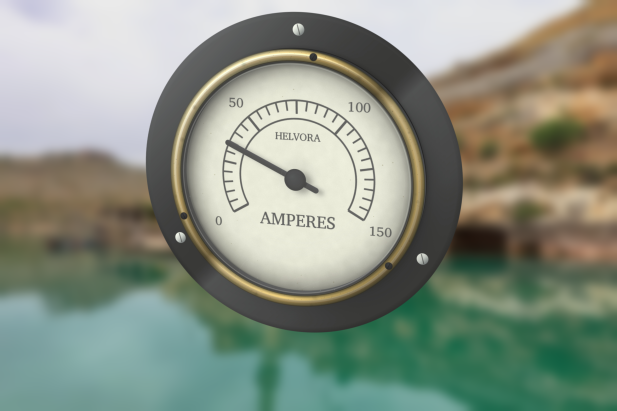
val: 35 A
